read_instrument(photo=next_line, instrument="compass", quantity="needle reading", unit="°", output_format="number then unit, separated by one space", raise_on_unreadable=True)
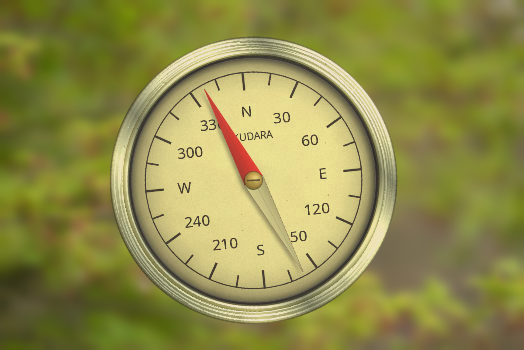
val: 337.5 °
